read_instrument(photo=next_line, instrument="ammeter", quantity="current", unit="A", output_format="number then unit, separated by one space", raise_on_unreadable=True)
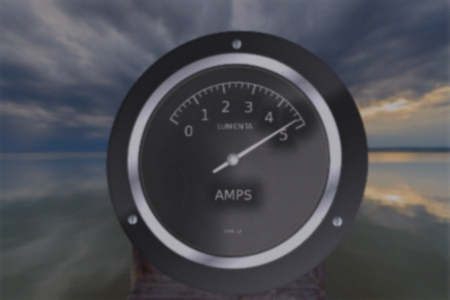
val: 4.8 A
